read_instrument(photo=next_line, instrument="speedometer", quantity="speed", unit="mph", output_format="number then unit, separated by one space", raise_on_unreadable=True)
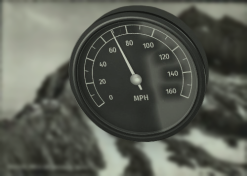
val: 70 mph
